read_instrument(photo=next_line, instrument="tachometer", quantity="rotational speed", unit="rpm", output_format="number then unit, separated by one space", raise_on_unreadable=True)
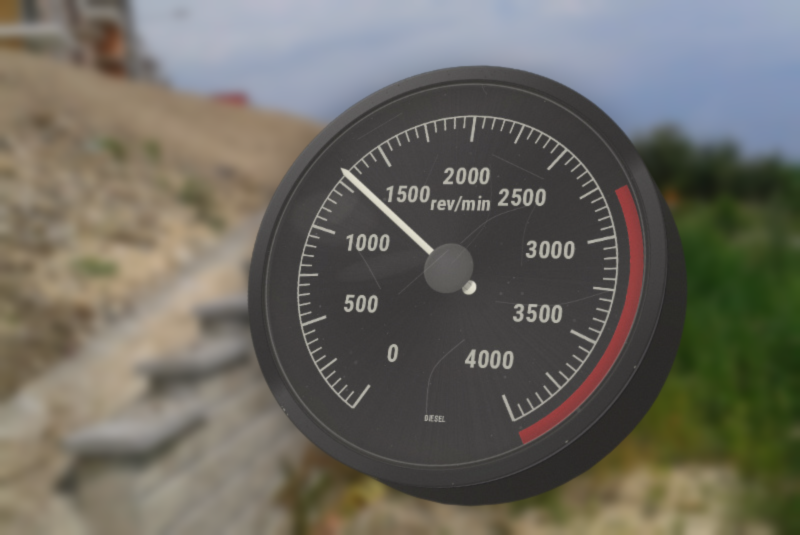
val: 1300 rpm
